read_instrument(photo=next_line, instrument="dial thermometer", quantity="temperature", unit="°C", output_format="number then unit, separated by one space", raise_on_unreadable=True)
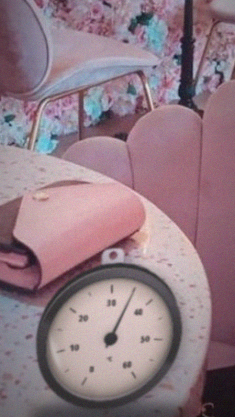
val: 35 °C
